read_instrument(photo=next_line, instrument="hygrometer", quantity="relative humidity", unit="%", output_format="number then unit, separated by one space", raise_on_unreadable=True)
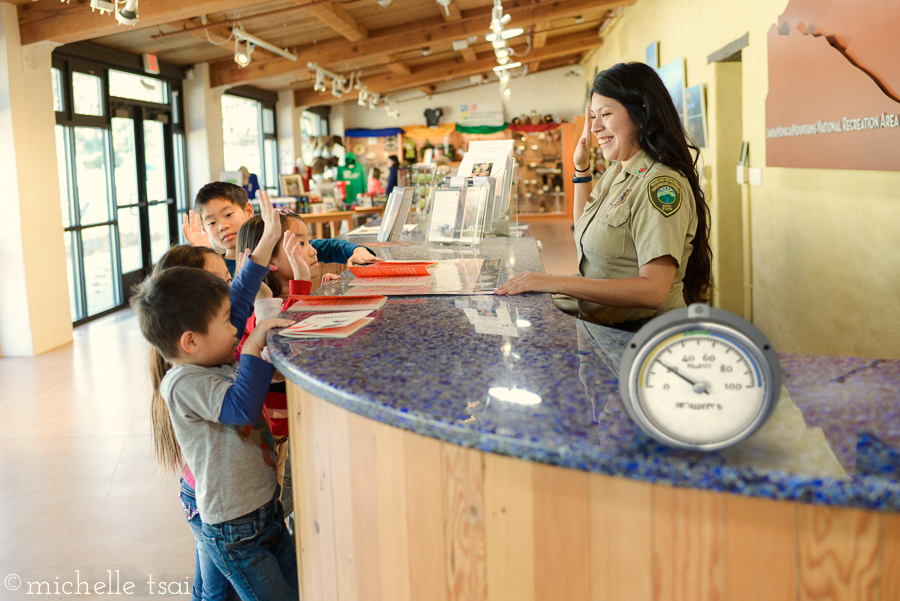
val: 20 %
